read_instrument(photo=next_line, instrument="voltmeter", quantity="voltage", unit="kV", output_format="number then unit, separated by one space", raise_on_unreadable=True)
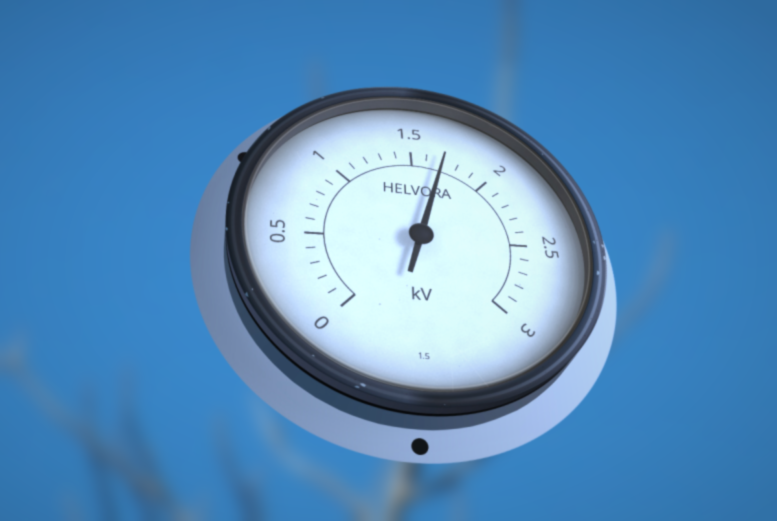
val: 1.7 kV
